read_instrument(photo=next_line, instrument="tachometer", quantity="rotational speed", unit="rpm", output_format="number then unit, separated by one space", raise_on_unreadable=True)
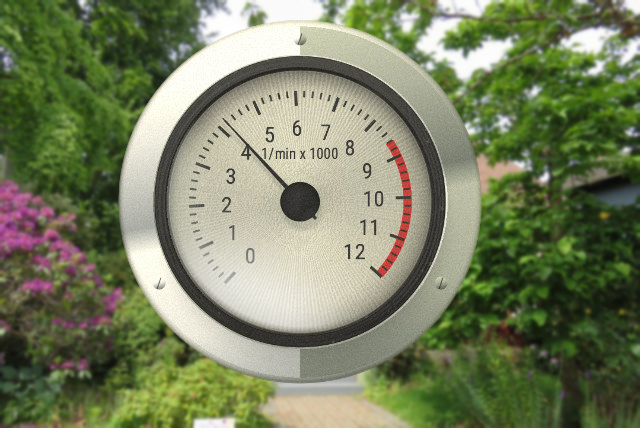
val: 4200 rpm
